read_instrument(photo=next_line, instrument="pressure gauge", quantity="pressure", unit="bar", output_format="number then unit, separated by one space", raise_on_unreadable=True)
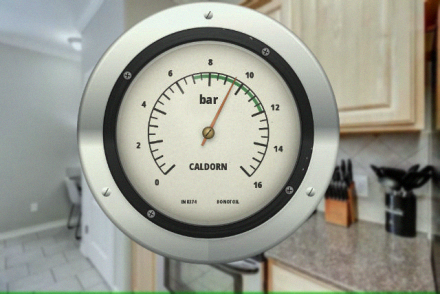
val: 9.5 bar
